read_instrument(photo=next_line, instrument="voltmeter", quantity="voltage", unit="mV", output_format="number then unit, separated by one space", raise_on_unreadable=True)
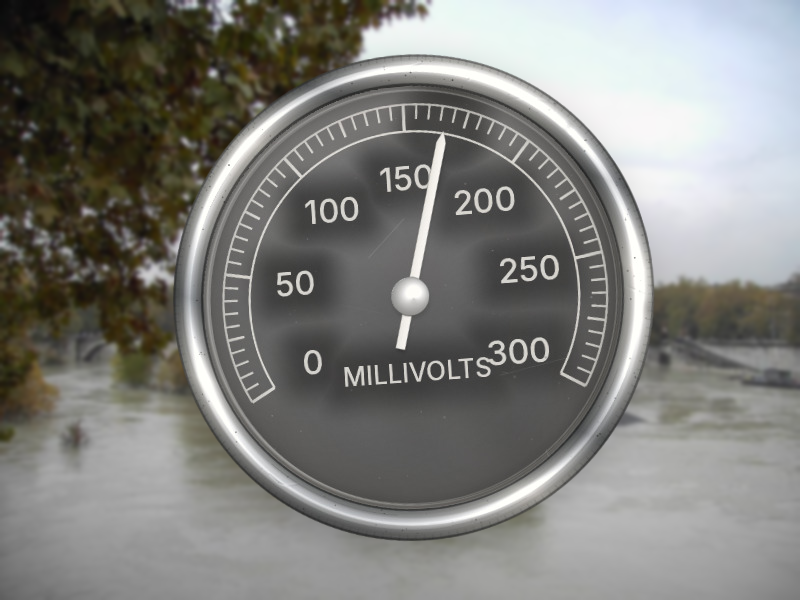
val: 167.5 mV
